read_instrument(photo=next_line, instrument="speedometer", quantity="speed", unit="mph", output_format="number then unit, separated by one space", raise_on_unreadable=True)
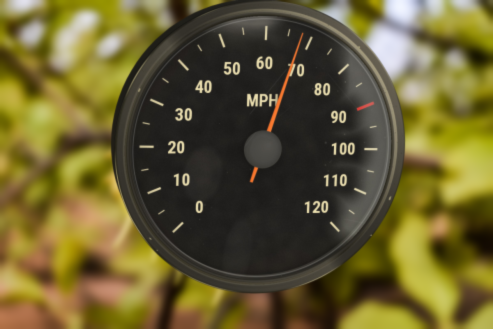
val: 67.5 mph
